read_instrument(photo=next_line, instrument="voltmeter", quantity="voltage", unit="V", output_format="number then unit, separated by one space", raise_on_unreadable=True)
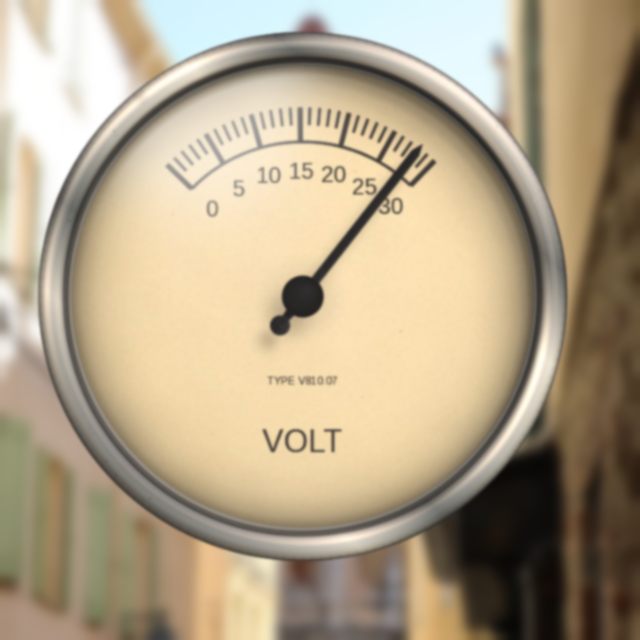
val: 28 V
